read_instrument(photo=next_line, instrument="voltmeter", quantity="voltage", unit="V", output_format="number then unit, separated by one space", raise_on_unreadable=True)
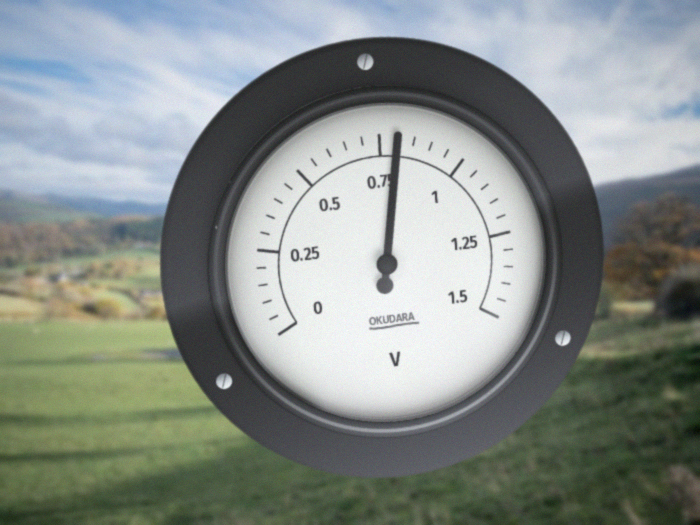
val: 0.8 V
